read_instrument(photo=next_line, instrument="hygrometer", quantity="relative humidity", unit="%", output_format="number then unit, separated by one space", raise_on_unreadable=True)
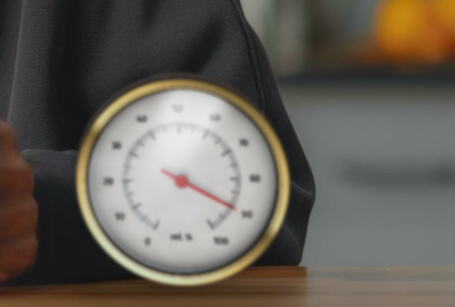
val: 90 %
